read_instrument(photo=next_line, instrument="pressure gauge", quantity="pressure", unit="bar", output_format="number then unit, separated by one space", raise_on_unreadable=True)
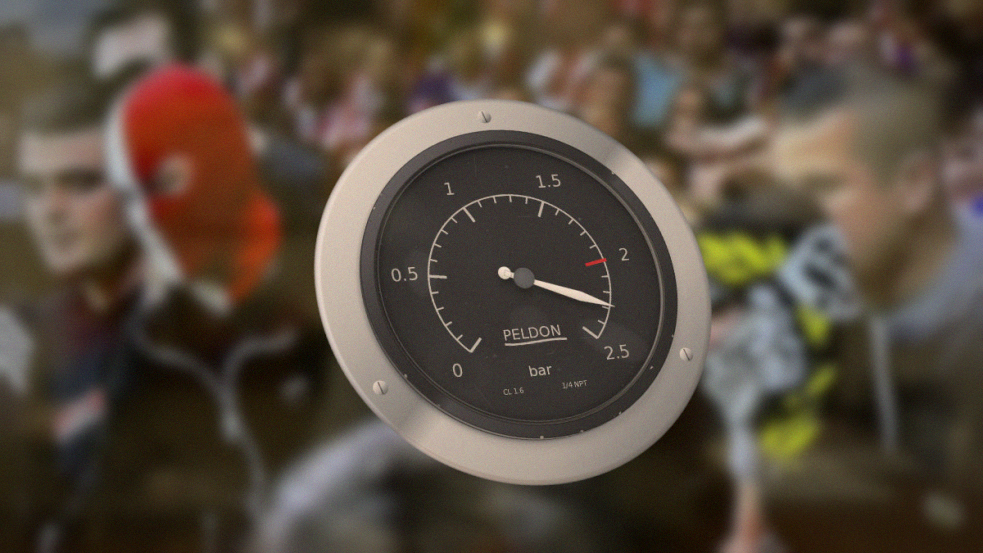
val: 2.3 bar
